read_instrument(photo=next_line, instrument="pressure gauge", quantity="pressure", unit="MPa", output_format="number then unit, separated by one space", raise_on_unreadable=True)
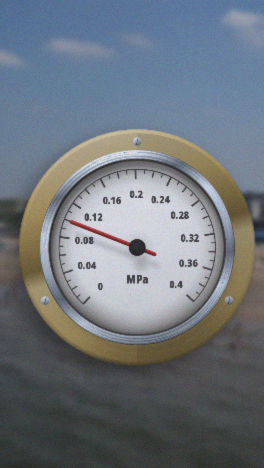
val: 0.1 MPa
